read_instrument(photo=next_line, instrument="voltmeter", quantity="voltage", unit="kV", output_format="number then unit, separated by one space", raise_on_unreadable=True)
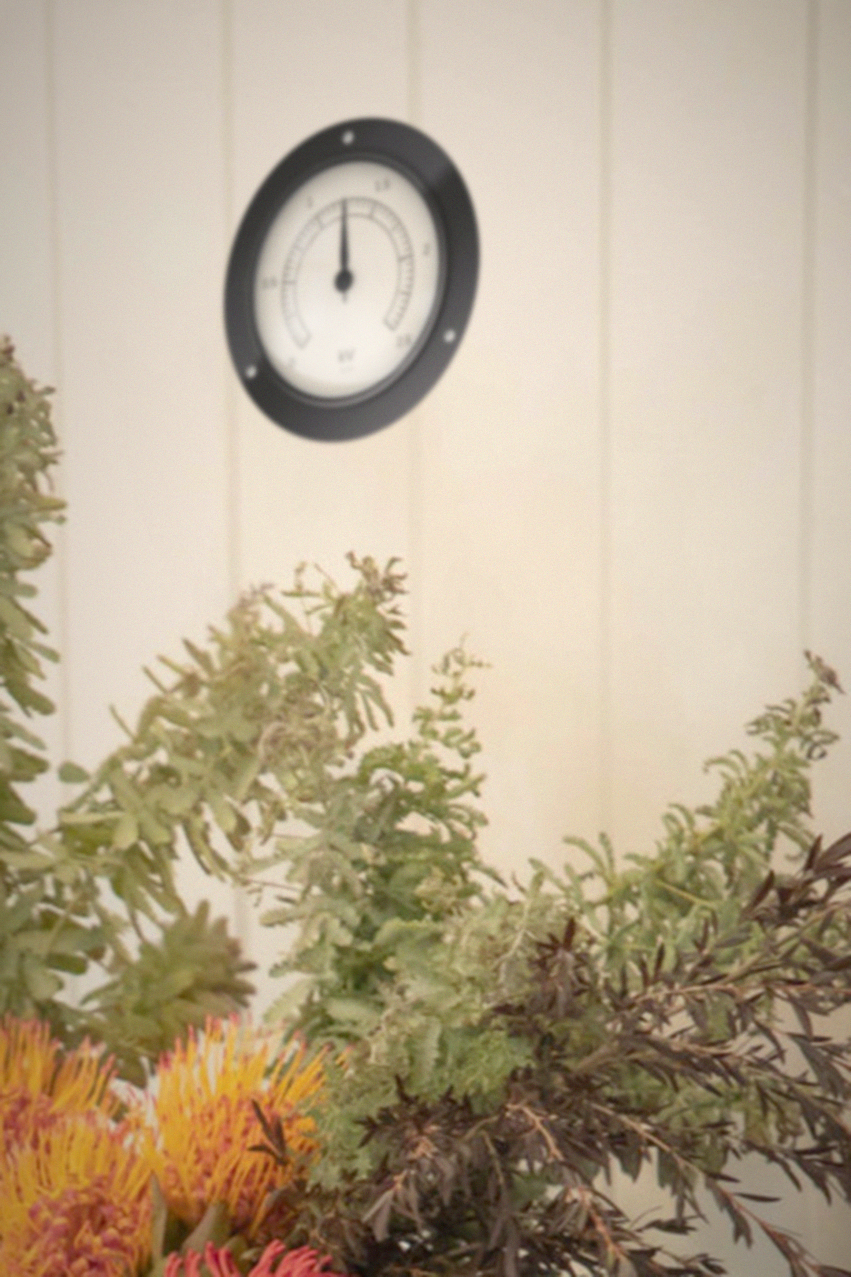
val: 1.25 kV
